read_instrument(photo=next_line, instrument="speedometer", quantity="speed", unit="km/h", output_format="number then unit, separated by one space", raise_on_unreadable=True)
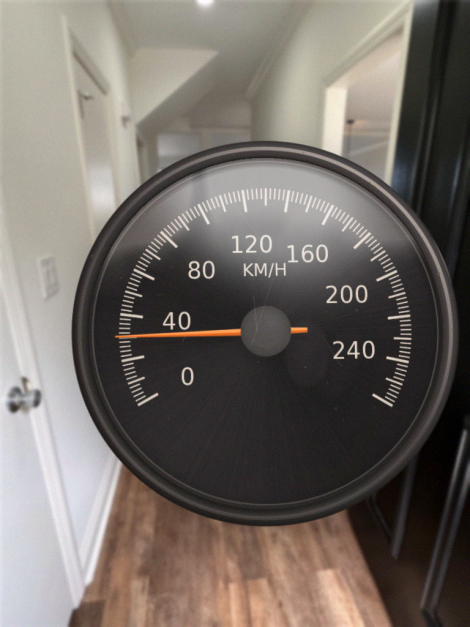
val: 30 km/h
